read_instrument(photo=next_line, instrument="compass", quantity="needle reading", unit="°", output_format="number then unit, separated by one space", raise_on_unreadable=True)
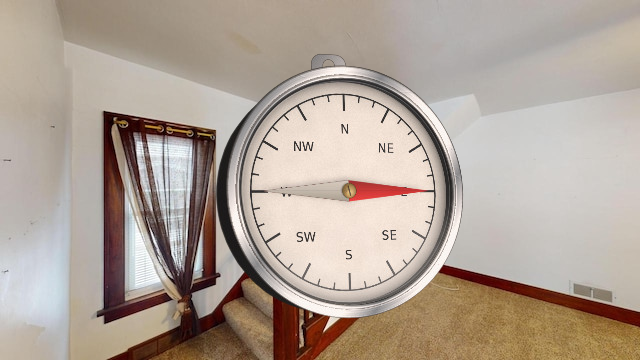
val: 90 °
